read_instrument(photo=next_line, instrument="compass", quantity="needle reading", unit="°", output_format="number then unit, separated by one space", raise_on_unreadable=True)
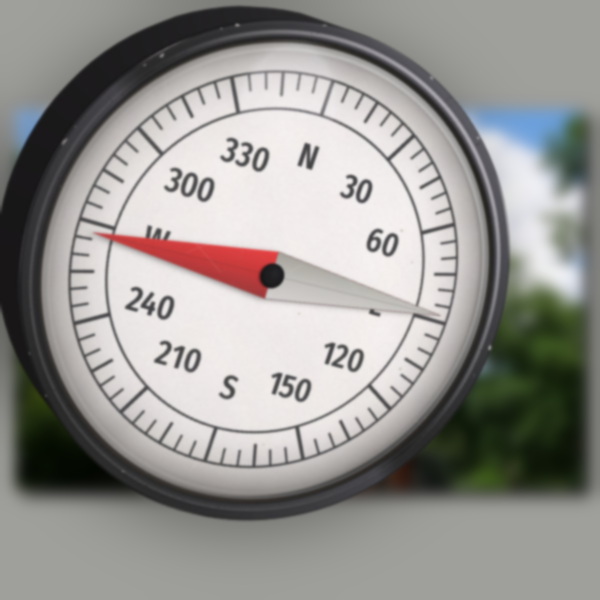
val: 267.5 °
